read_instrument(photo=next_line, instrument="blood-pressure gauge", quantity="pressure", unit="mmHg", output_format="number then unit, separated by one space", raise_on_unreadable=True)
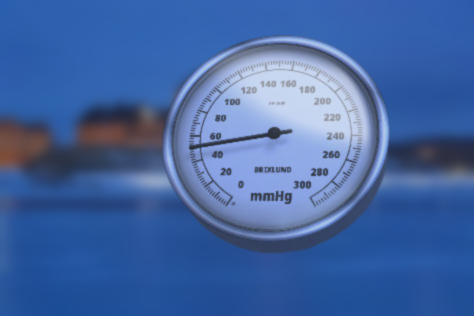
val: 50 mmHg
